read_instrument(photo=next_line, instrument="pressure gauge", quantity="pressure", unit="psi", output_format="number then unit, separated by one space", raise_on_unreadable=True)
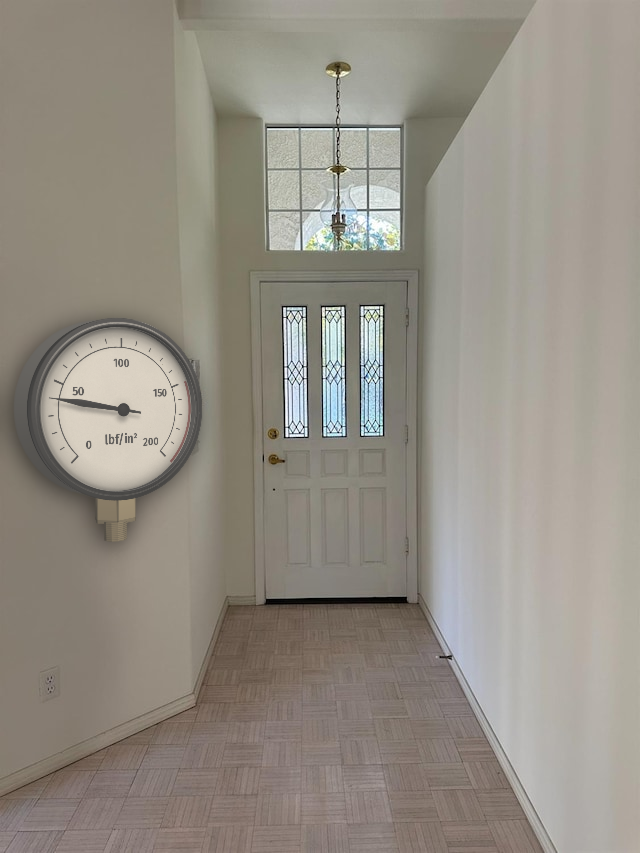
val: 40 psi
